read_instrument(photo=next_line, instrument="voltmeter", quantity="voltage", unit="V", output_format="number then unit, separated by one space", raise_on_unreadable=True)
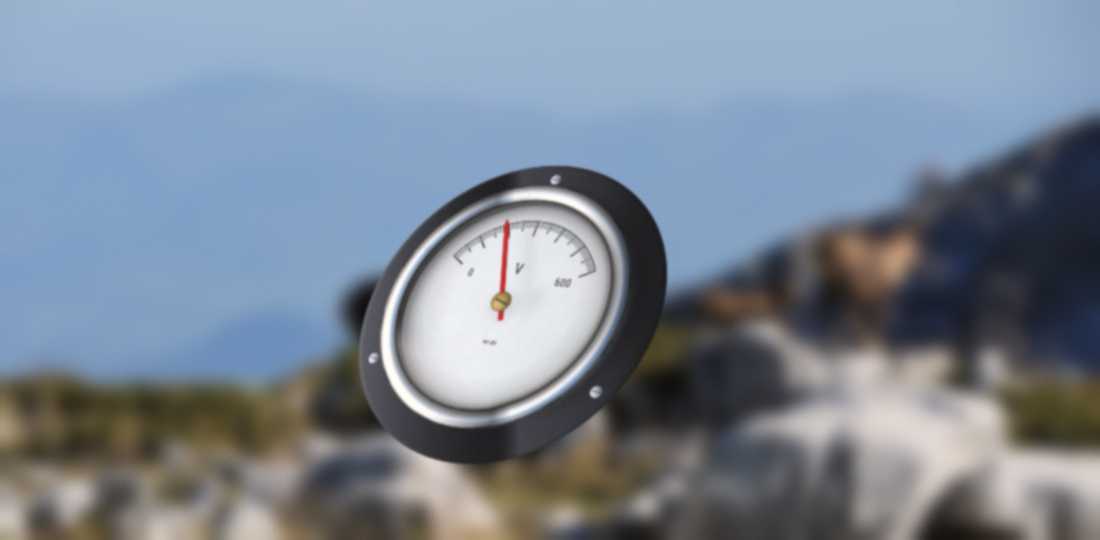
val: 200 V
